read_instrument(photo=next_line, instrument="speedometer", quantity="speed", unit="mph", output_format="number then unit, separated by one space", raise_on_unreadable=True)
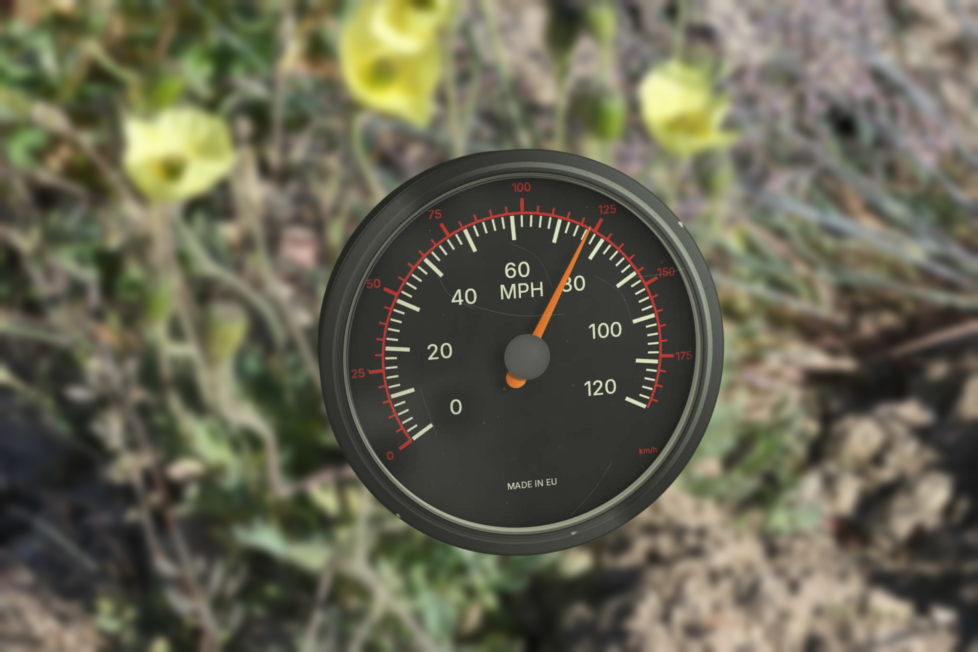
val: 76 mph
